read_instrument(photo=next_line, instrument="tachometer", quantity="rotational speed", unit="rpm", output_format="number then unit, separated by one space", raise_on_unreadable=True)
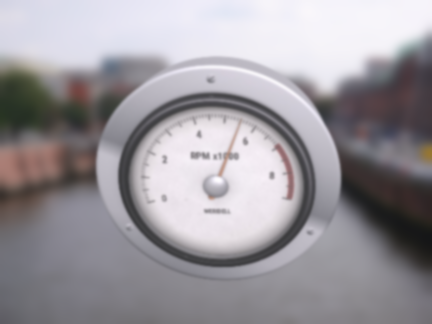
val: 5500 rpm
